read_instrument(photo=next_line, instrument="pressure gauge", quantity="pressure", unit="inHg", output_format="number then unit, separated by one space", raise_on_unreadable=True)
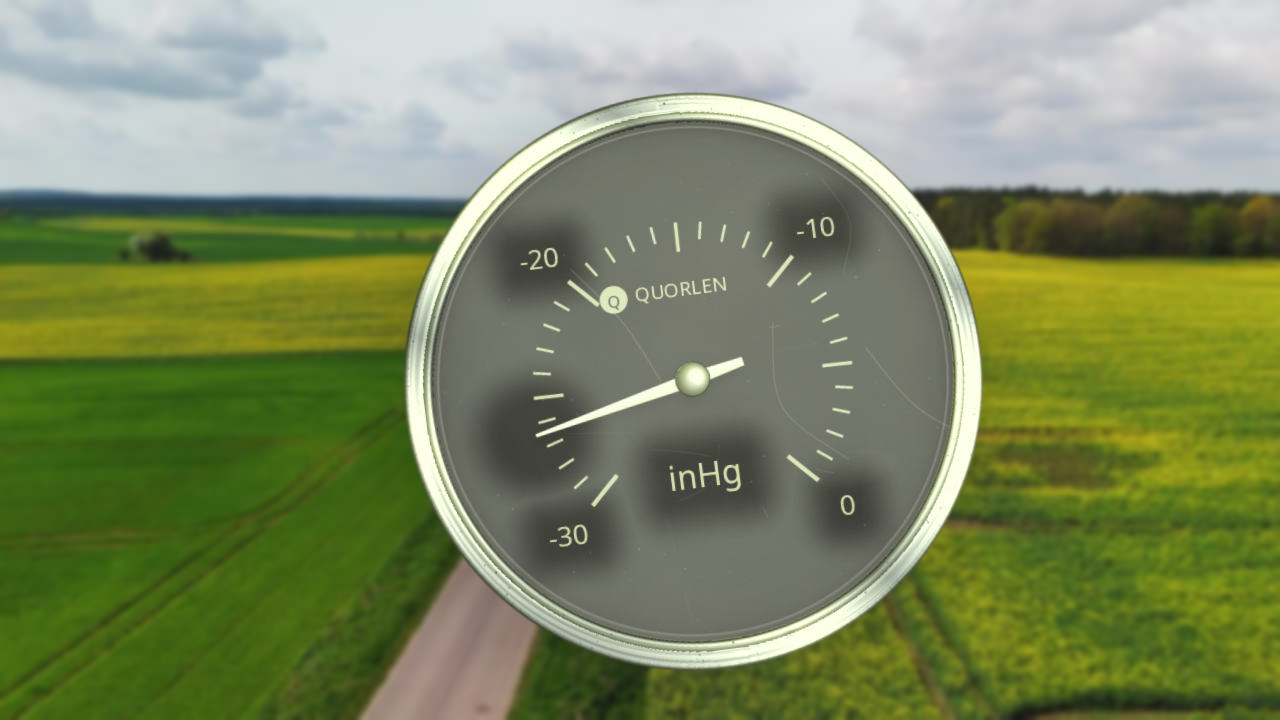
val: -26.5 inHg
